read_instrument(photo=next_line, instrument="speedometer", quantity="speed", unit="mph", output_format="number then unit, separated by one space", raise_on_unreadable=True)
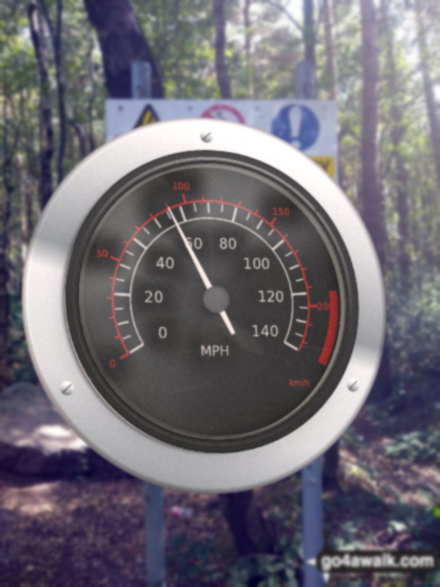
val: 55 mph
